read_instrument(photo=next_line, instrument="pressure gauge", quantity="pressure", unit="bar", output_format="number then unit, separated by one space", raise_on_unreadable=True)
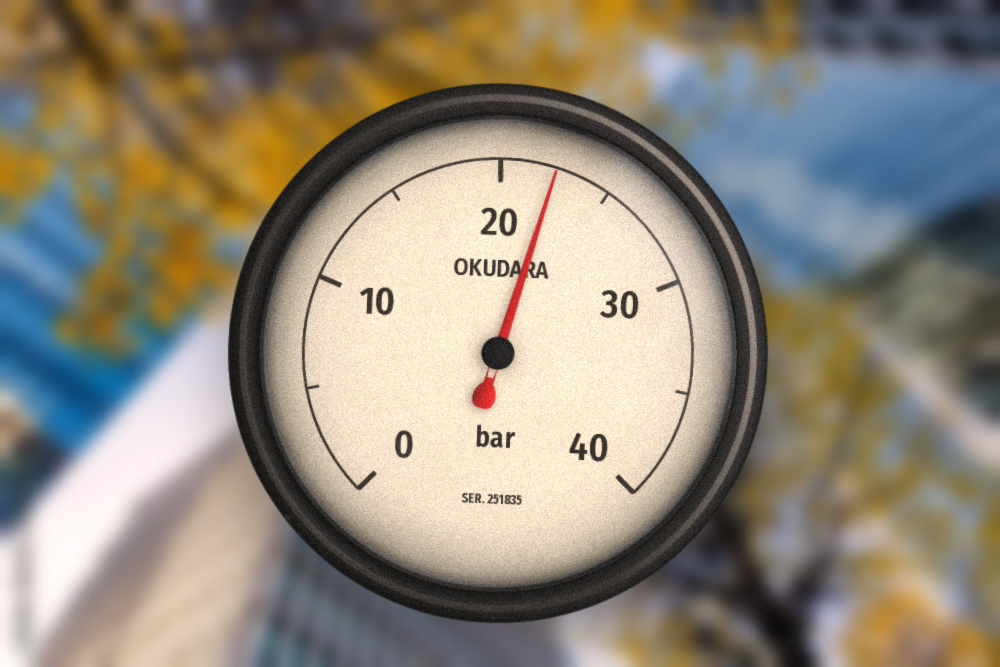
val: 22.5 bar
